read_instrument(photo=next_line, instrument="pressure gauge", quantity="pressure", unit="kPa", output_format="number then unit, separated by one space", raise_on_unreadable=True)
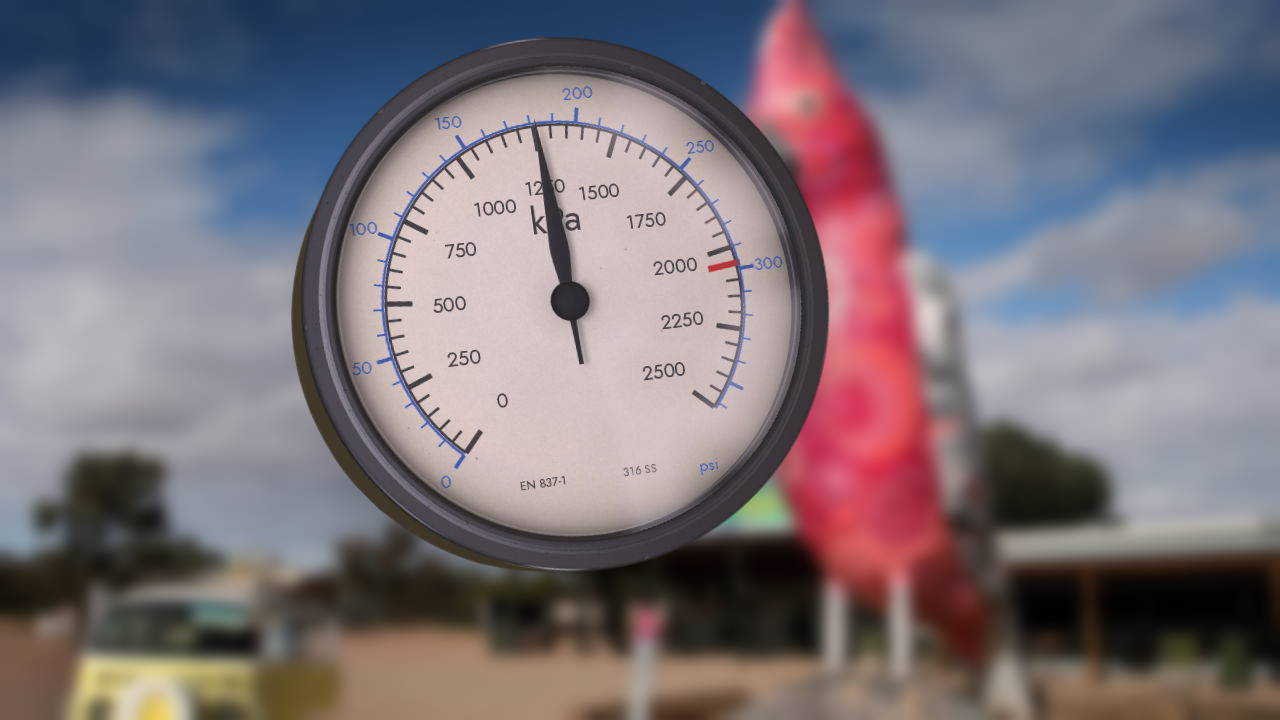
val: 1250 kPa
